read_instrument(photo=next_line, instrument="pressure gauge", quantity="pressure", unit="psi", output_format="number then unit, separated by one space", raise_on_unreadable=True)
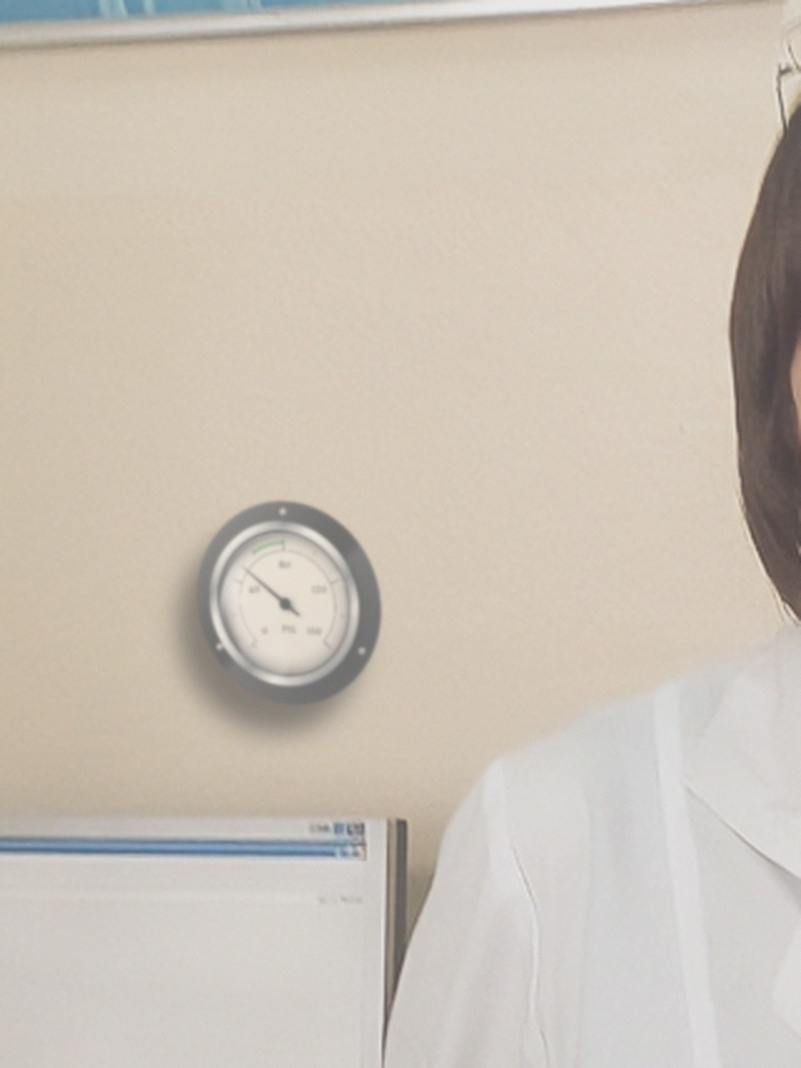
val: 50 psi
